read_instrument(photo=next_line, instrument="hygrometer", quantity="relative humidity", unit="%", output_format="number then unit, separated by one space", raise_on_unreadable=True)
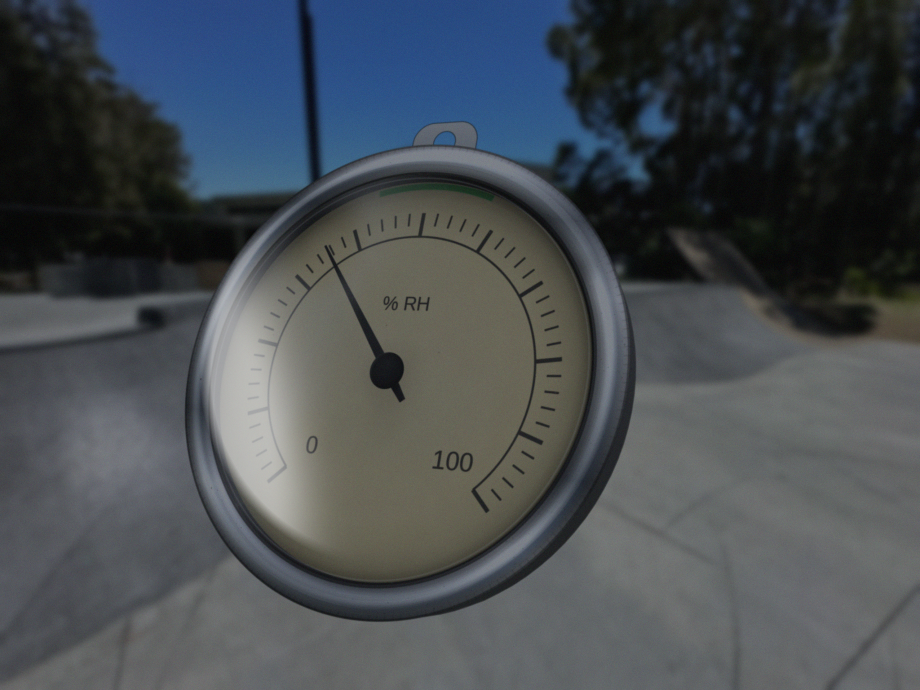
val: 36 %
